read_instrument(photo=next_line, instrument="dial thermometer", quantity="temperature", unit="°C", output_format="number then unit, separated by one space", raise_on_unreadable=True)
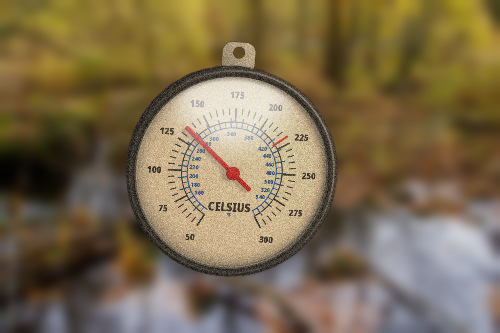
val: 135 °C
